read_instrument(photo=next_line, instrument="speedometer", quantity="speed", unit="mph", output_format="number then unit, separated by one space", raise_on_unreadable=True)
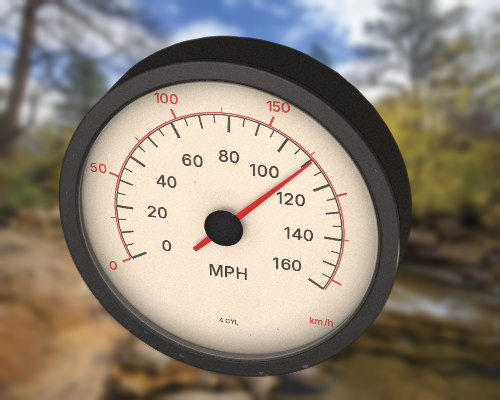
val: 110 mph
